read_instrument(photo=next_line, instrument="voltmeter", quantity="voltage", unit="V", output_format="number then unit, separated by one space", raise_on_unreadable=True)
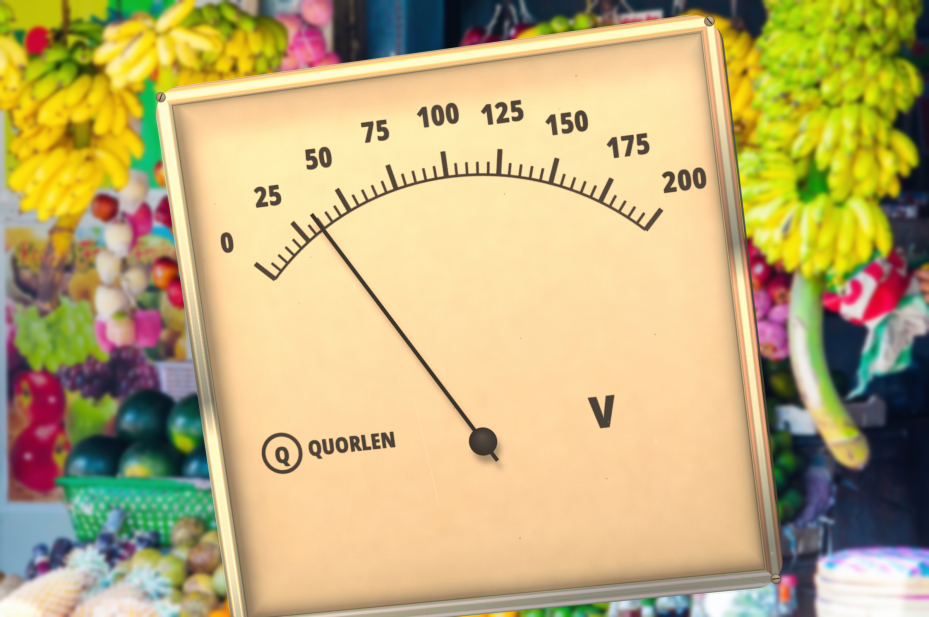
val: 35 V
